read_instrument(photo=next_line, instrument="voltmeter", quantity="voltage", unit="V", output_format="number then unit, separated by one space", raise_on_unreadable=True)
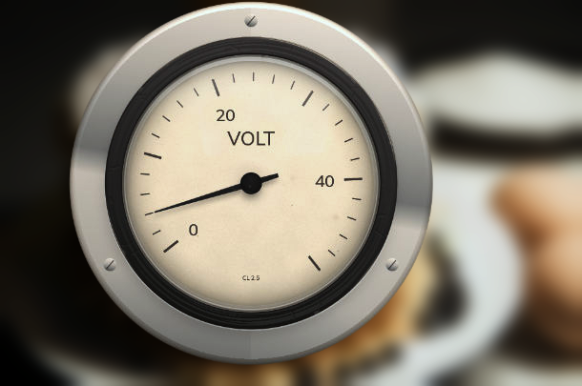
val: 4 V
